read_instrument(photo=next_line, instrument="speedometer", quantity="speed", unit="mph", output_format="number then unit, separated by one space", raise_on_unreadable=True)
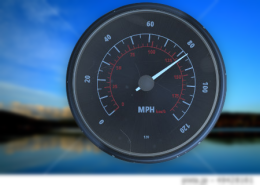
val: 82.5 mph
